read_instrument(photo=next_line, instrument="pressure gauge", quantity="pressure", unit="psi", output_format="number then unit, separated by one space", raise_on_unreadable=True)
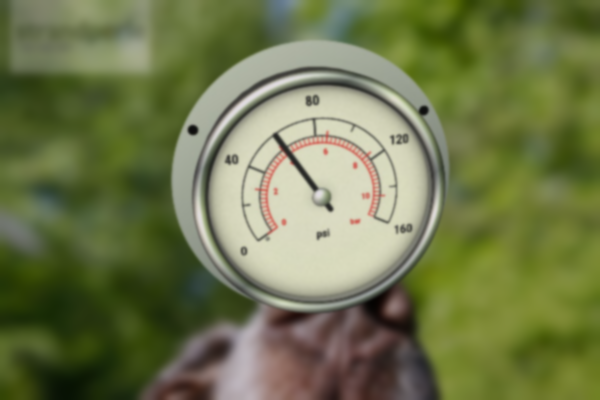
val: 60 psi
